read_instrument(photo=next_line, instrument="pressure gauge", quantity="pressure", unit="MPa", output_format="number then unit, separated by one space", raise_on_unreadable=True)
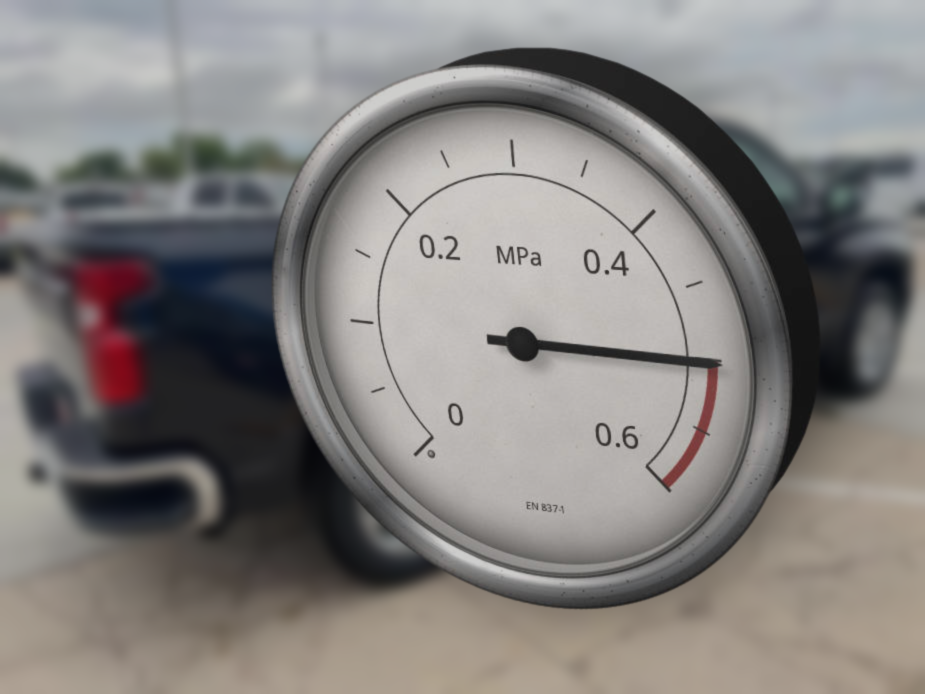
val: 0.5 MPa
